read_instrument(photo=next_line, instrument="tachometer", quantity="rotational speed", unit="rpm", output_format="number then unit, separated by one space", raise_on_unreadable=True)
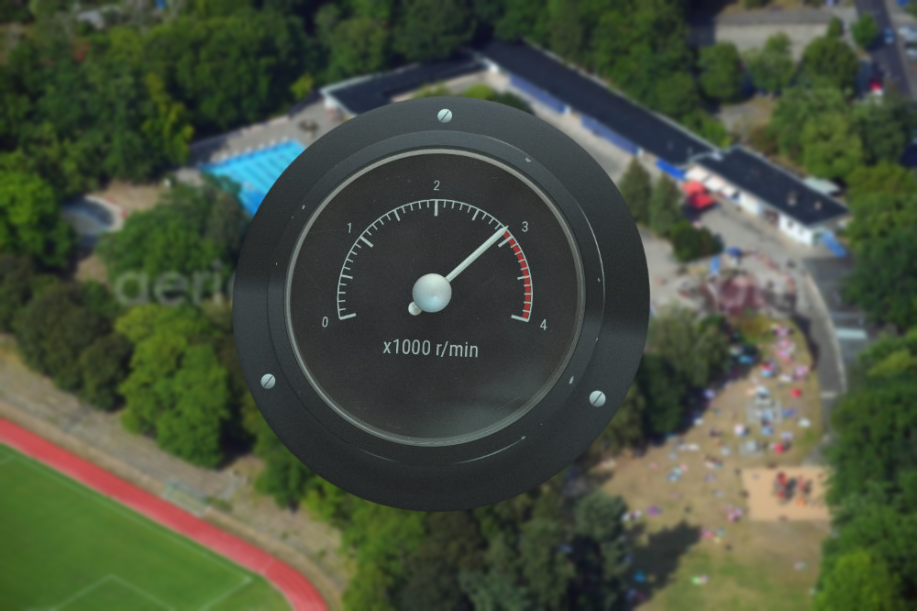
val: 2900 rpm
